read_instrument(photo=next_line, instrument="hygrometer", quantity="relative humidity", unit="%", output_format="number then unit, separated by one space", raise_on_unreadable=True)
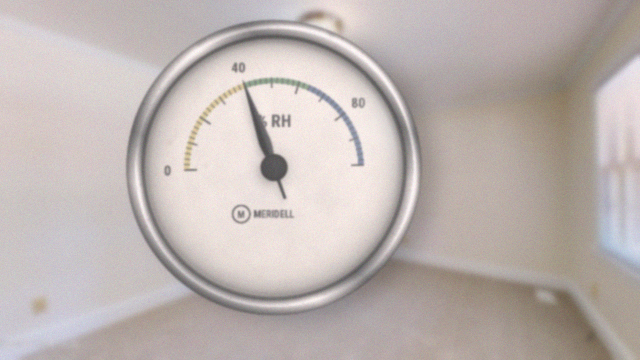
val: 40 %
